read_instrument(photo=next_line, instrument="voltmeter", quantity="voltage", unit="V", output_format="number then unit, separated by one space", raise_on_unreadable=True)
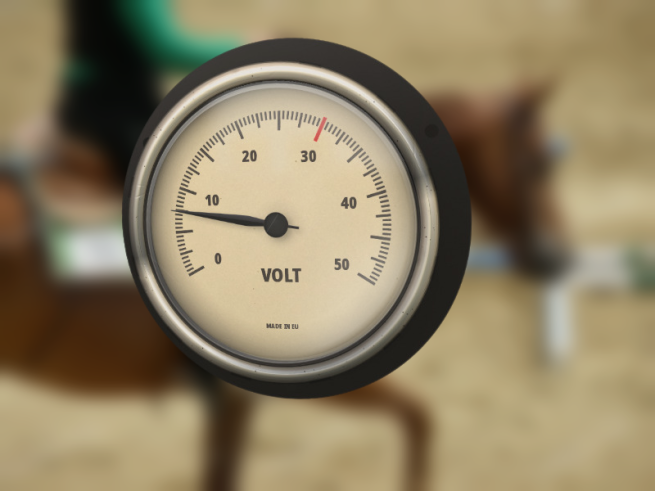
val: 7.5 V
